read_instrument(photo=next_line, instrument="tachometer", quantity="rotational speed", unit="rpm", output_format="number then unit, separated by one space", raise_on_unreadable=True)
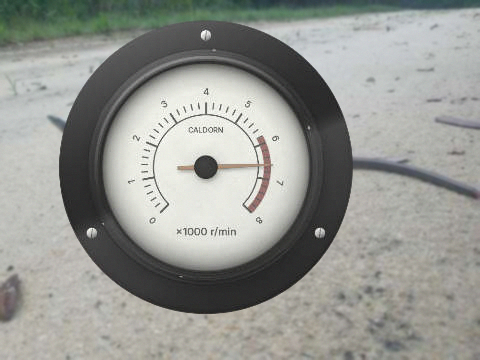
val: 6600 rpm
